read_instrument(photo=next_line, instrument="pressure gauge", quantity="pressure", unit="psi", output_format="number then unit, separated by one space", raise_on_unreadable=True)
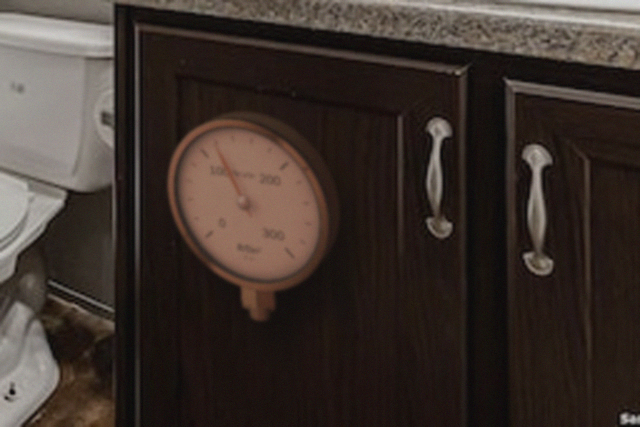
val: 120 psi
